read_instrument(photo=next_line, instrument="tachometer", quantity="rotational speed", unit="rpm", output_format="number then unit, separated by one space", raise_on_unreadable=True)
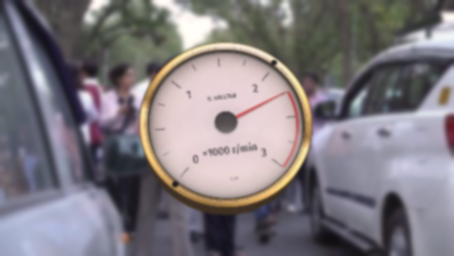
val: 2250 rpm
